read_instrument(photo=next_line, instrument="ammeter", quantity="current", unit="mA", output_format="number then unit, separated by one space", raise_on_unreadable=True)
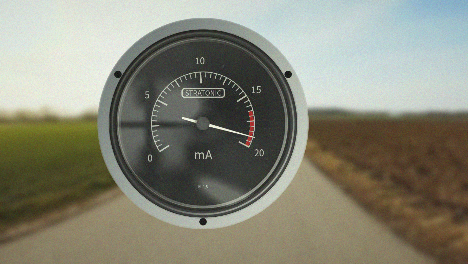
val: 19 mA
